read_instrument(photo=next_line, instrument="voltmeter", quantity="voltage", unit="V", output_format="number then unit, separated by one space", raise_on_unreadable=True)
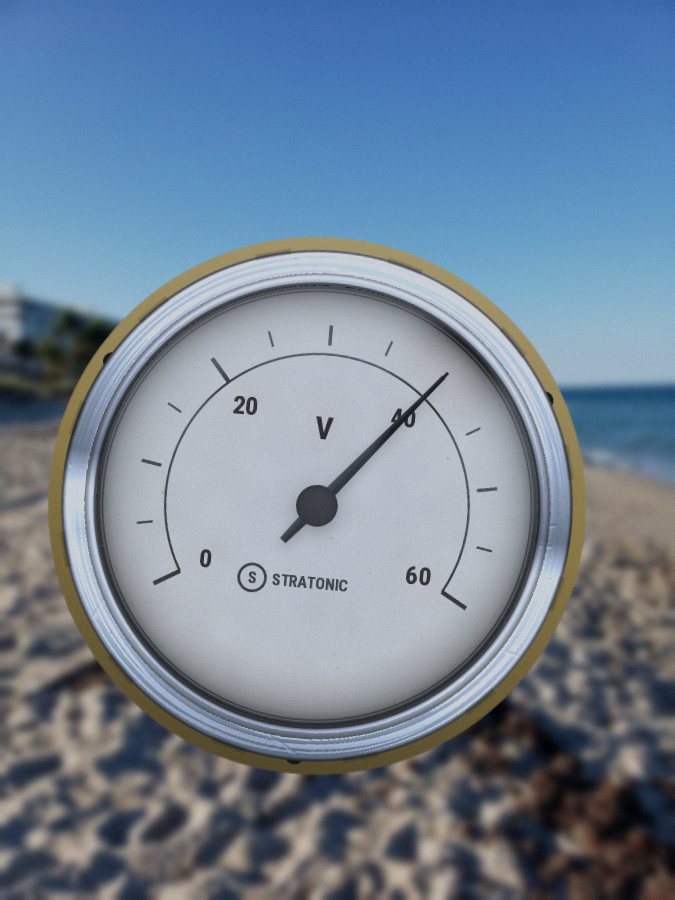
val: 40 V
